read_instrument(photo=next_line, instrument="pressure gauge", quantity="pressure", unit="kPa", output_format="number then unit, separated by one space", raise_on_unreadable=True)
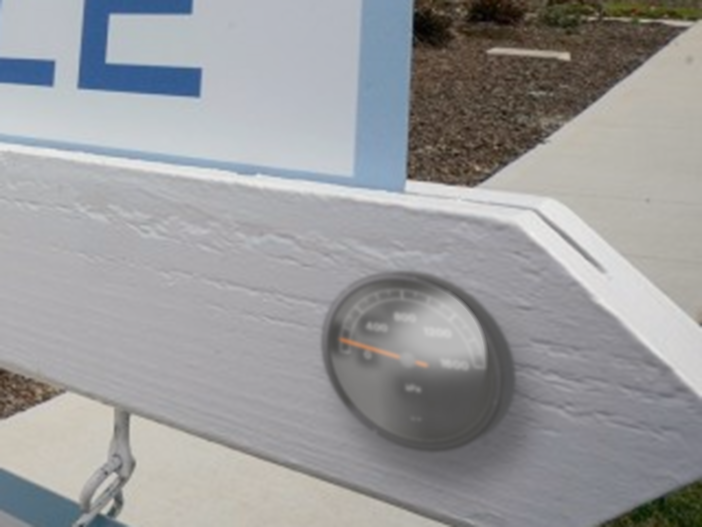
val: 100 kPa
